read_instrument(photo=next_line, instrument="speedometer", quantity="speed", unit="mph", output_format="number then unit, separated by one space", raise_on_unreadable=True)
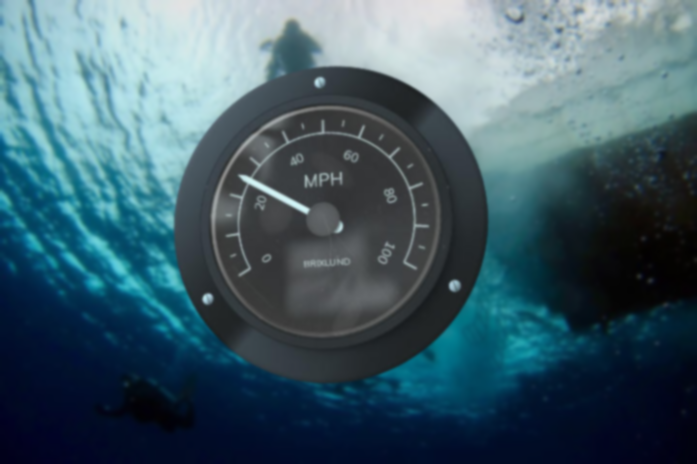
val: 25 mph
